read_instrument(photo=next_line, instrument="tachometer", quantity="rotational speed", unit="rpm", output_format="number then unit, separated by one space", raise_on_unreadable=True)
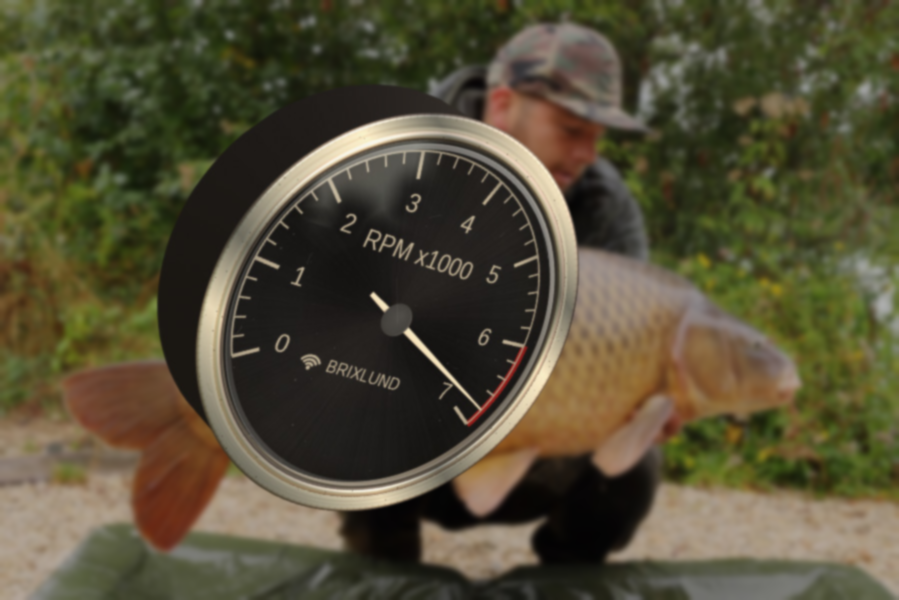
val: 6800 rpm
